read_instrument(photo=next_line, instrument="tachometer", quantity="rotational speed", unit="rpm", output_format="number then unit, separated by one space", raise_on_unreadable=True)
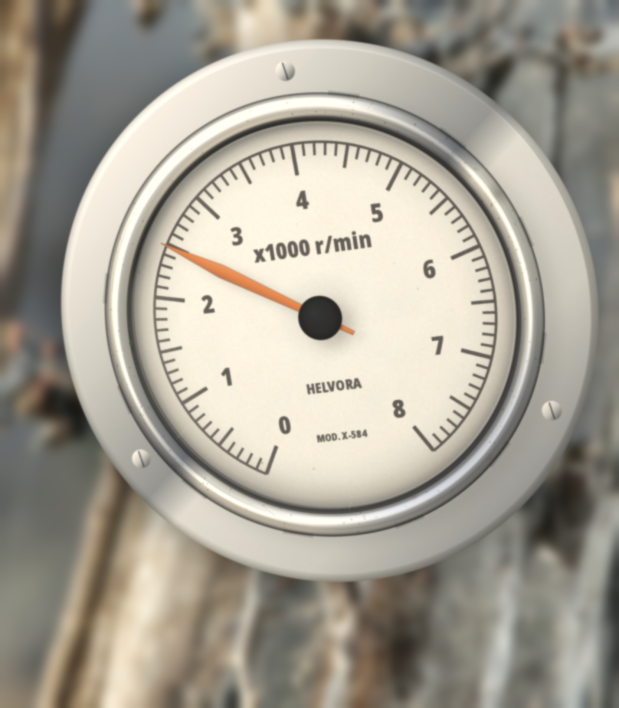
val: 2500 rpm
